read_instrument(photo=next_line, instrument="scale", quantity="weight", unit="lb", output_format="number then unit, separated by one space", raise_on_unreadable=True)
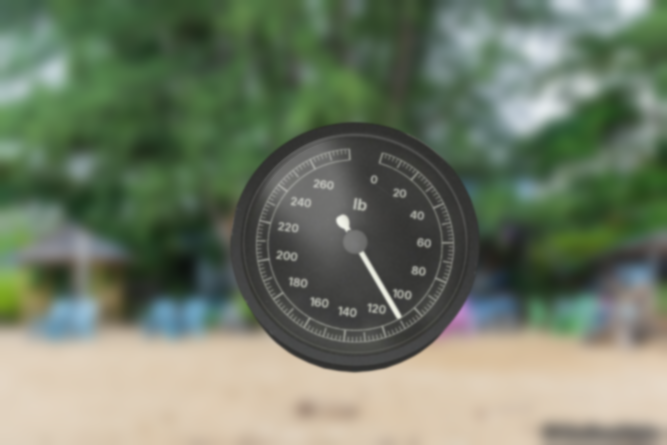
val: 110 lb
